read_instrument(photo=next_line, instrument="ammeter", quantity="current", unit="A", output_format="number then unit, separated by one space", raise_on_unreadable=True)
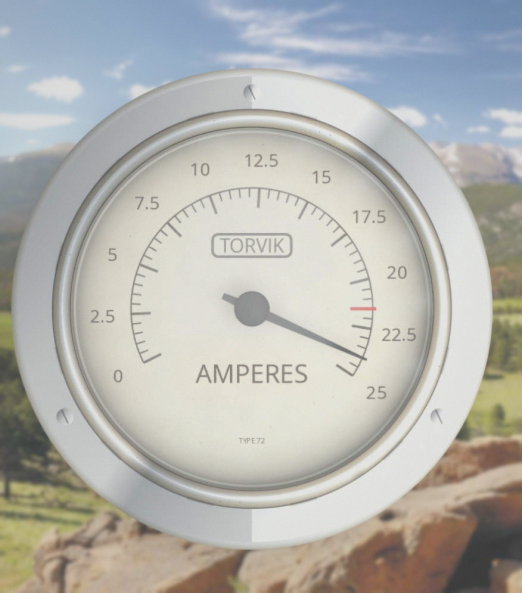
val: 24 A
